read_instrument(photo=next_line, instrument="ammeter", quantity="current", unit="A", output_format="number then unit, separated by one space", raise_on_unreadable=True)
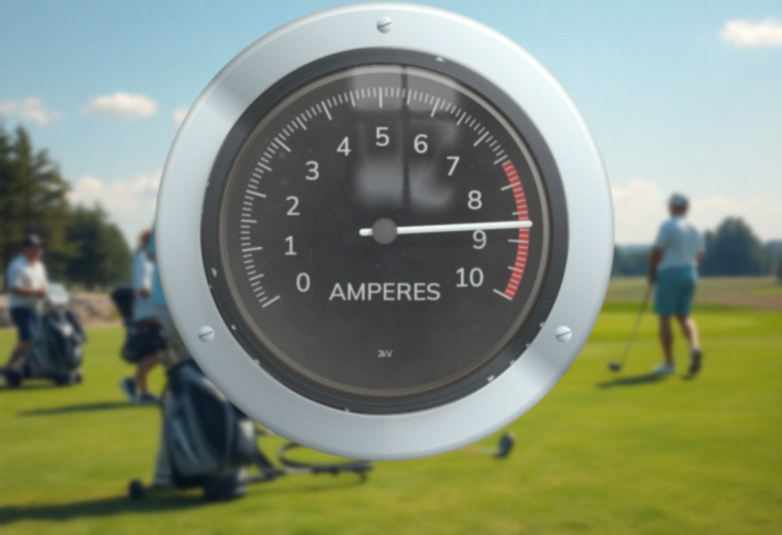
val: 8.7 A
